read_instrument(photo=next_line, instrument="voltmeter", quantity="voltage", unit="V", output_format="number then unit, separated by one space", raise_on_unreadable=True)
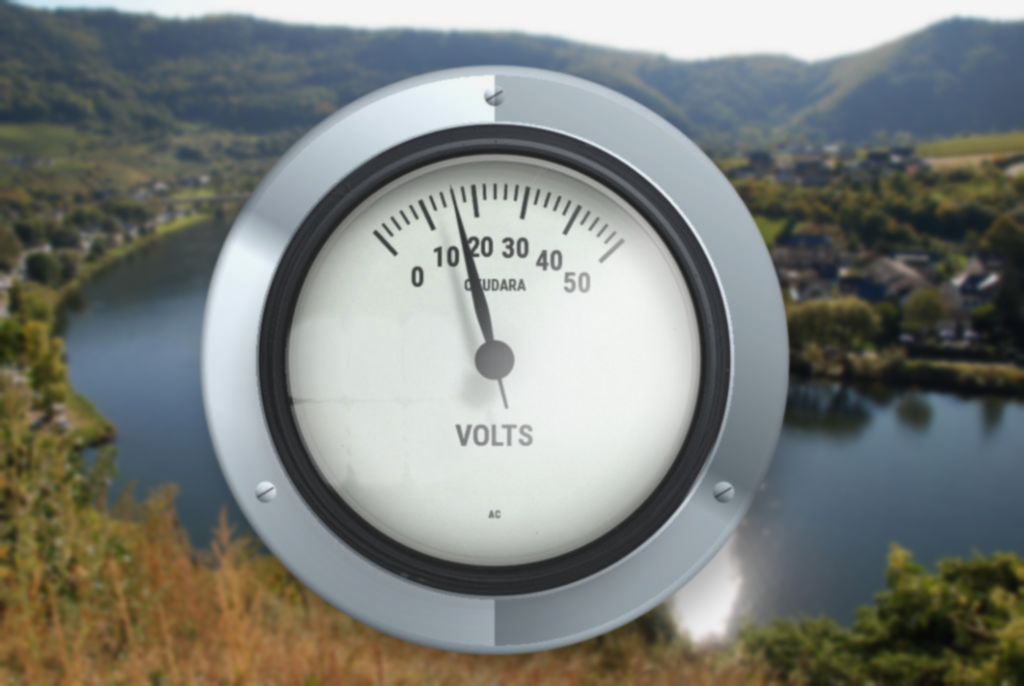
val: 16 V
